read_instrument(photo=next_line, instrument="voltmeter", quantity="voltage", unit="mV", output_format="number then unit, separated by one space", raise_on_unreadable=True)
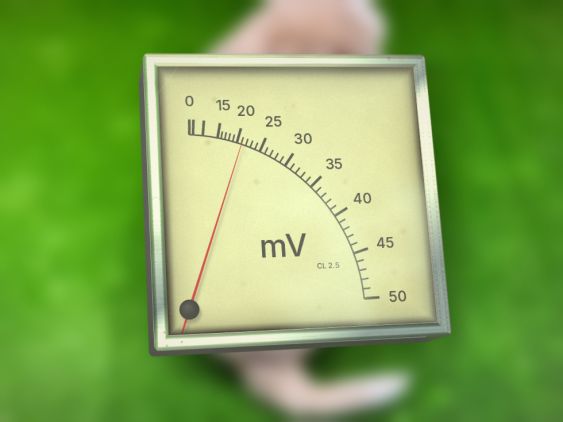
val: 21 mV
